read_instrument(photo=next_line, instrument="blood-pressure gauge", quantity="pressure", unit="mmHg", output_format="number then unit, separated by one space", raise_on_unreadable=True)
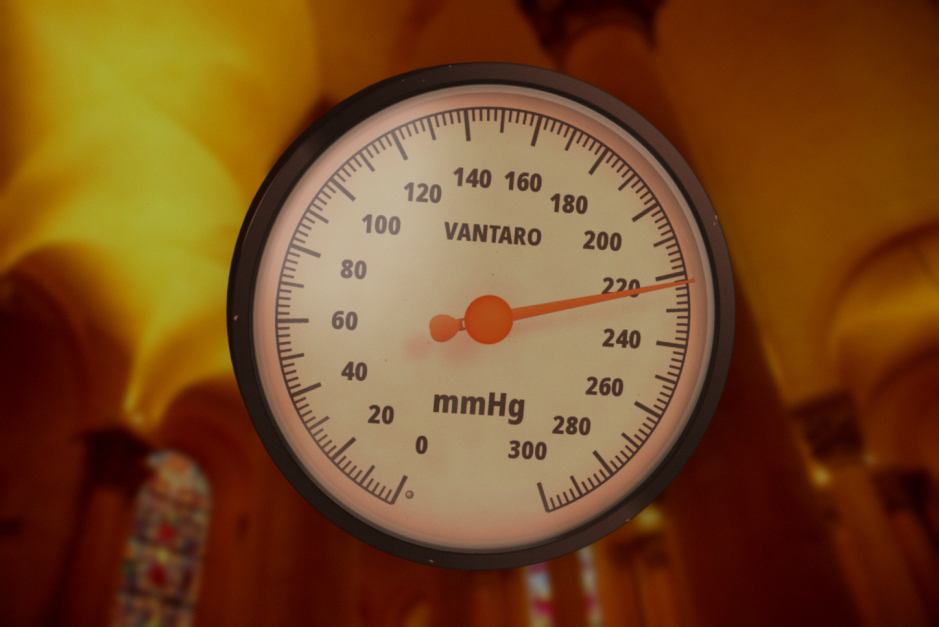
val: 222 mmHg
